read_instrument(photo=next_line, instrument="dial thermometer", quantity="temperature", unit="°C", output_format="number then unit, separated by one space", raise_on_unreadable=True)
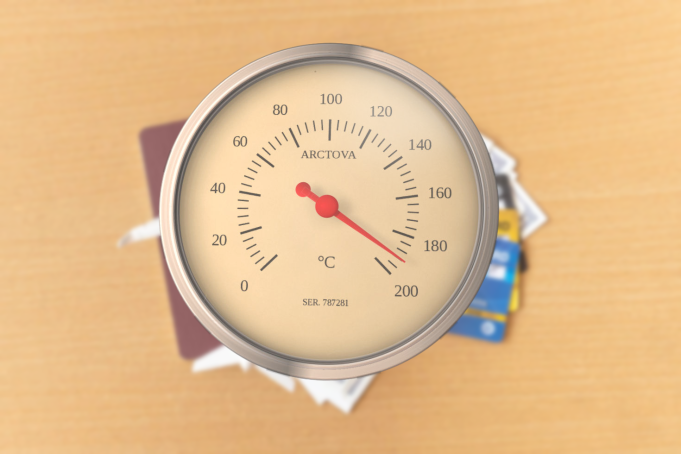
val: 192 °C
